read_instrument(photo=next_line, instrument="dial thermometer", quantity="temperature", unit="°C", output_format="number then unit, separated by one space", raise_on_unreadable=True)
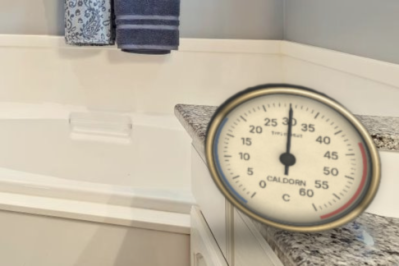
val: 30 °C
